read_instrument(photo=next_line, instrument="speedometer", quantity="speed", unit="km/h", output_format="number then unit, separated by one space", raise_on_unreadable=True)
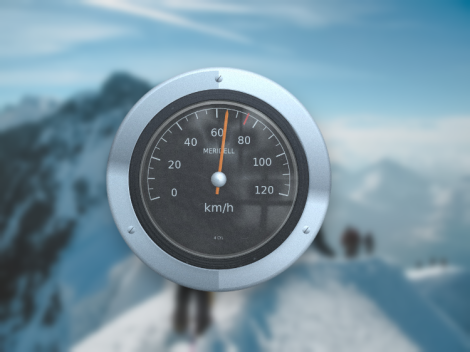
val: 65 km/h
